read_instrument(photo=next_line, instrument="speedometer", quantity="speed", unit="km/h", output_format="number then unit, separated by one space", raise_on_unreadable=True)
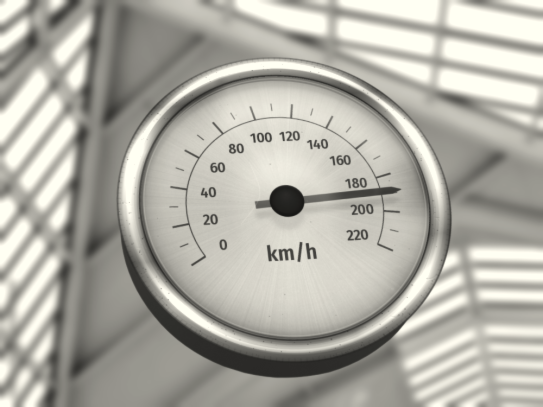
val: 190 km/h
